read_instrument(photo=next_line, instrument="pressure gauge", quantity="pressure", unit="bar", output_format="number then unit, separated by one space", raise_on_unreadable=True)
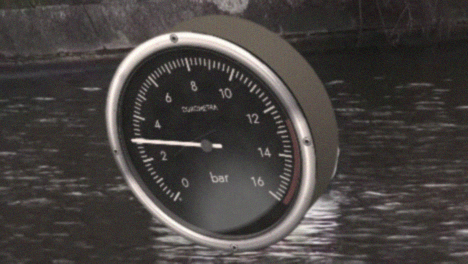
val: 3 bar
